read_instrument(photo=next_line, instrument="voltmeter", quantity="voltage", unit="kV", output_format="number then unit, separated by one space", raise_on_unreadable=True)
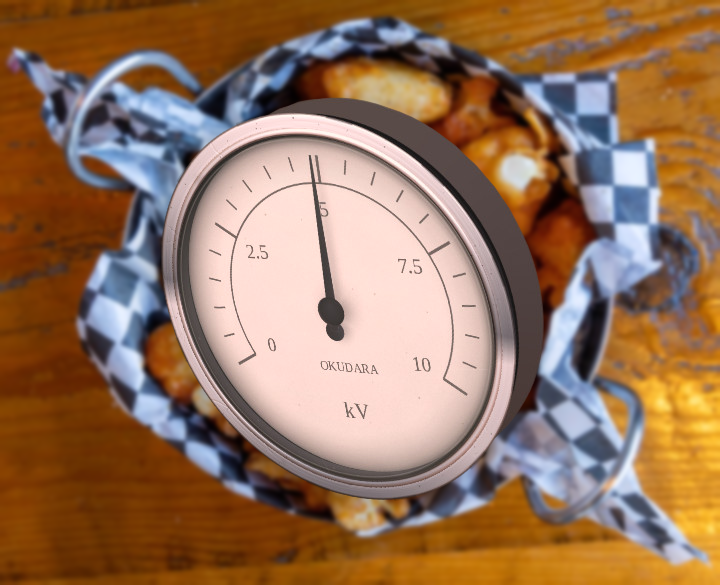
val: 5 kV
